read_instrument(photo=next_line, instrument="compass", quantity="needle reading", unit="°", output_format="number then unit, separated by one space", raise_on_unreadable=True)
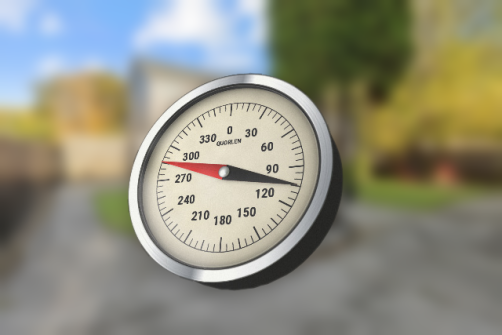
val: 285 °
